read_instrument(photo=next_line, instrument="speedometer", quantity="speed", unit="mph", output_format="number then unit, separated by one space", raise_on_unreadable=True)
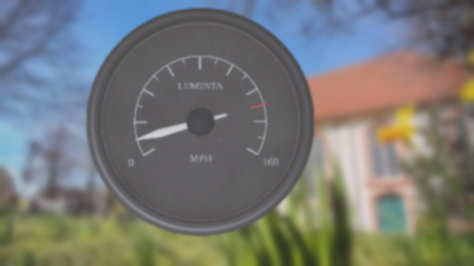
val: 10 mph
